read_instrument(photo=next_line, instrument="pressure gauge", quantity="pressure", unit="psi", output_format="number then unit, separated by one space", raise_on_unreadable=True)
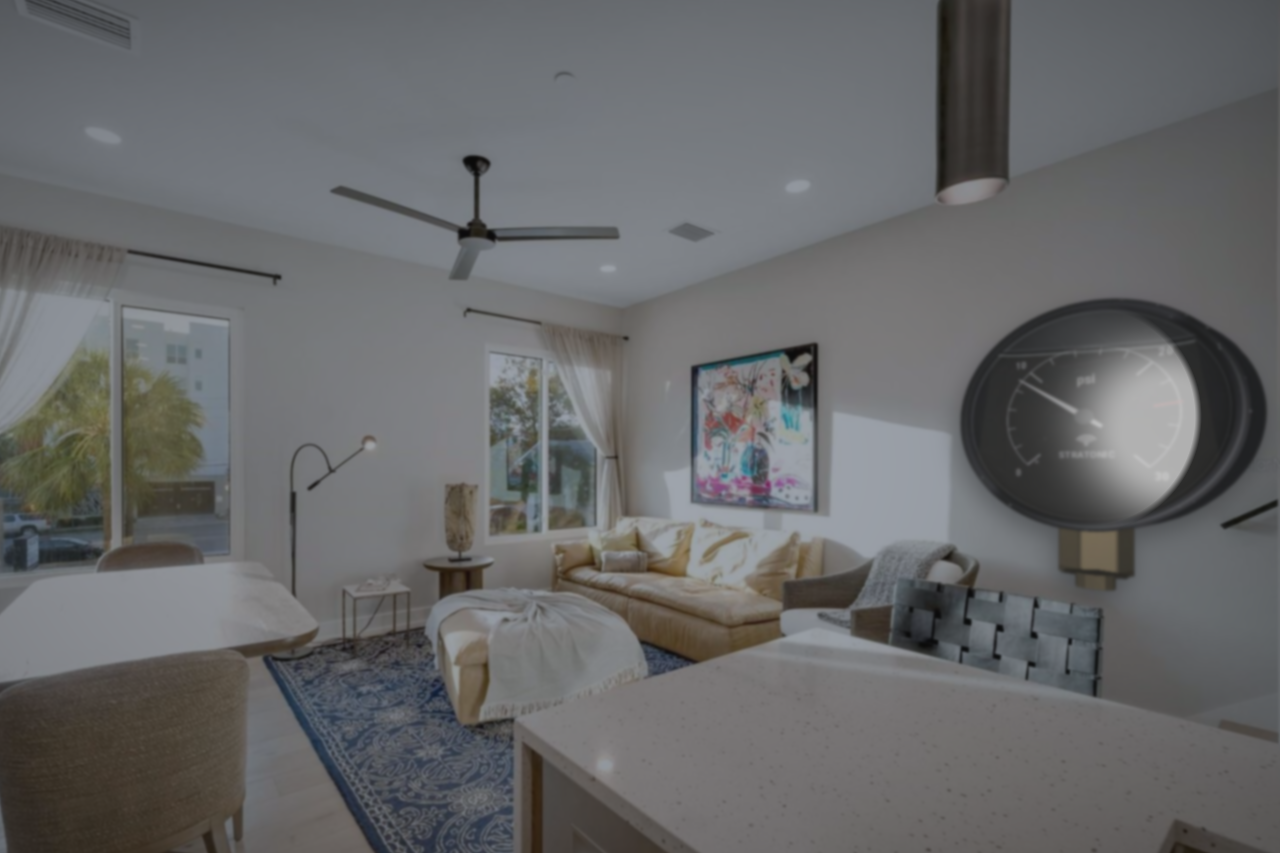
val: 9 psi
